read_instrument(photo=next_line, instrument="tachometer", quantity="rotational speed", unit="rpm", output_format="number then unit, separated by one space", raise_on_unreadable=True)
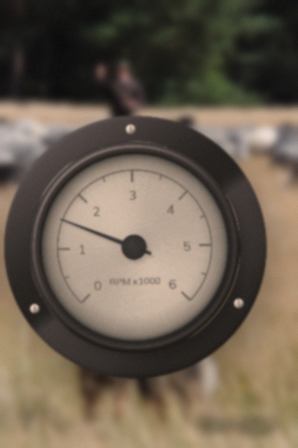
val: 1500 rpm
